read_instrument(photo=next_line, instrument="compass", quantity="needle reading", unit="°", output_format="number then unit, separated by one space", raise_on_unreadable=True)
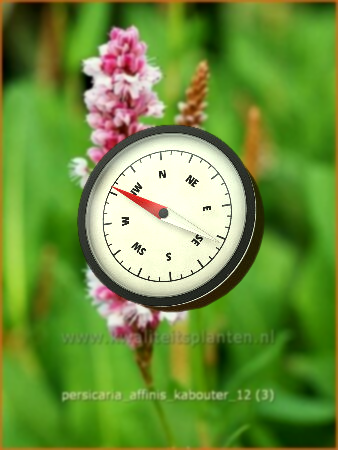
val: 305 °
